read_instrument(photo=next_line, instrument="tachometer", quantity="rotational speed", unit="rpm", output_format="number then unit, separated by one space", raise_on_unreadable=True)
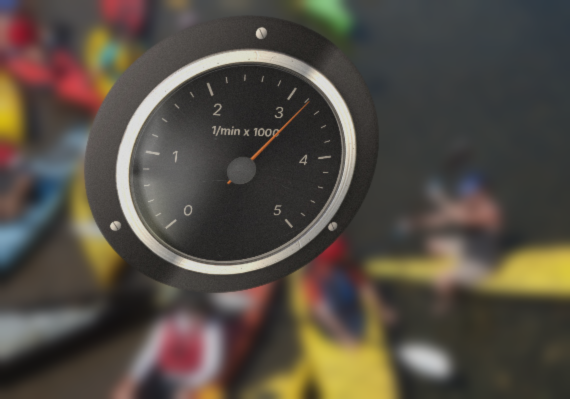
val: 3200 rpm
